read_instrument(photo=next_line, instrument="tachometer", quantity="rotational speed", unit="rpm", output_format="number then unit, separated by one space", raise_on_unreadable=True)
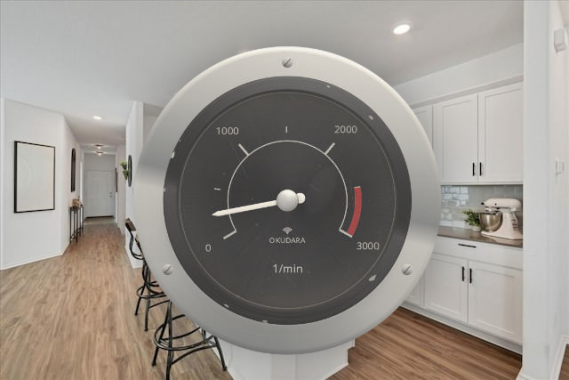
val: 250 rpm
